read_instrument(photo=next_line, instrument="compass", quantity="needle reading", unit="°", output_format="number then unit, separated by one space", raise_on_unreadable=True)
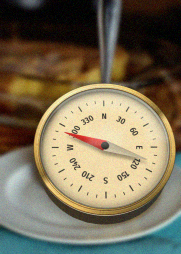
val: 290 °
